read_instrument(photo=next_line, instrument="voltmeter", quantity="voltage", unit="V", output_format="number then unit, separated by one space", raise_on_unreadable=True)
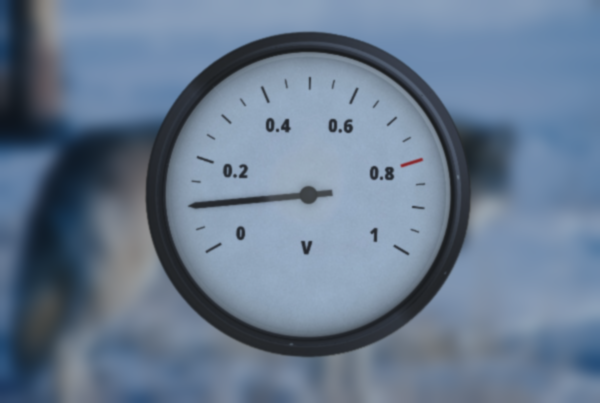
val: 0.1 V
